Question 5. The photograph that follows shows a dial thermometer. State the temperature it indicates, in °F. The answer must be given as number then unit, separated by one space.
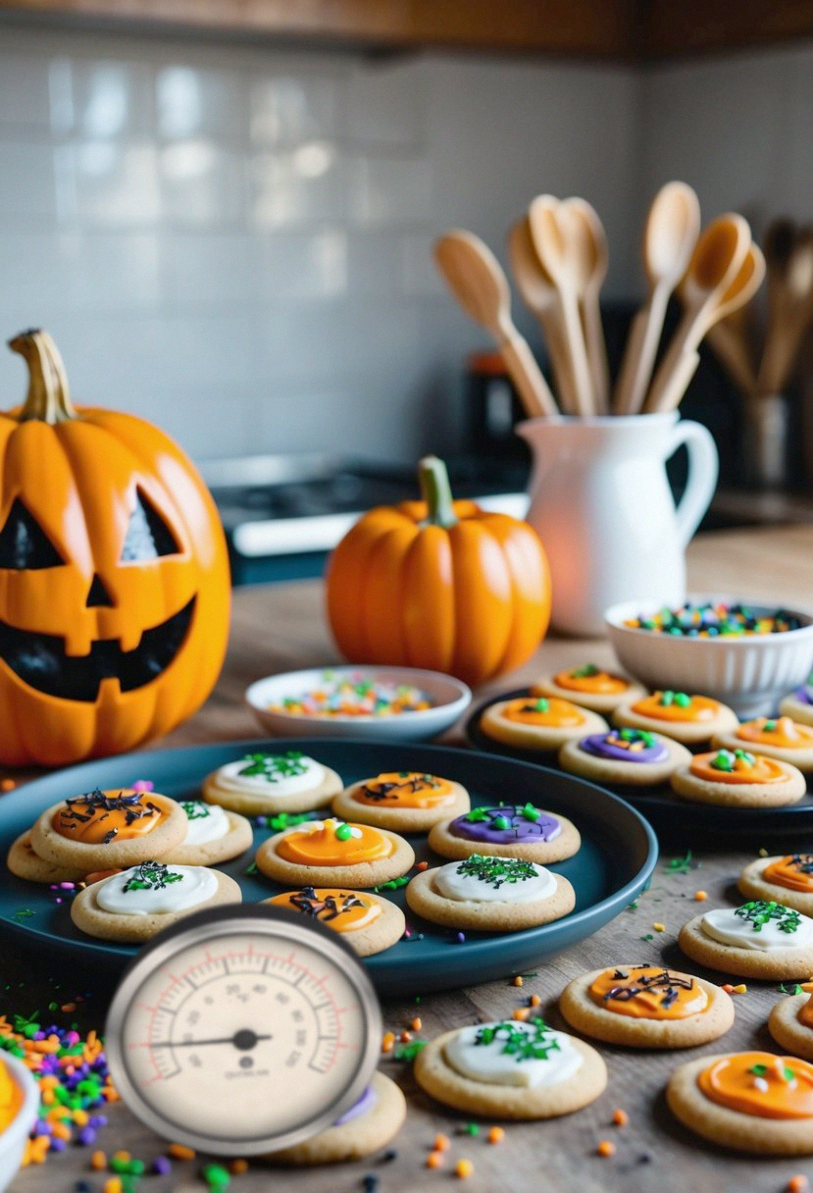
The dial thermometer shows -40 °F
